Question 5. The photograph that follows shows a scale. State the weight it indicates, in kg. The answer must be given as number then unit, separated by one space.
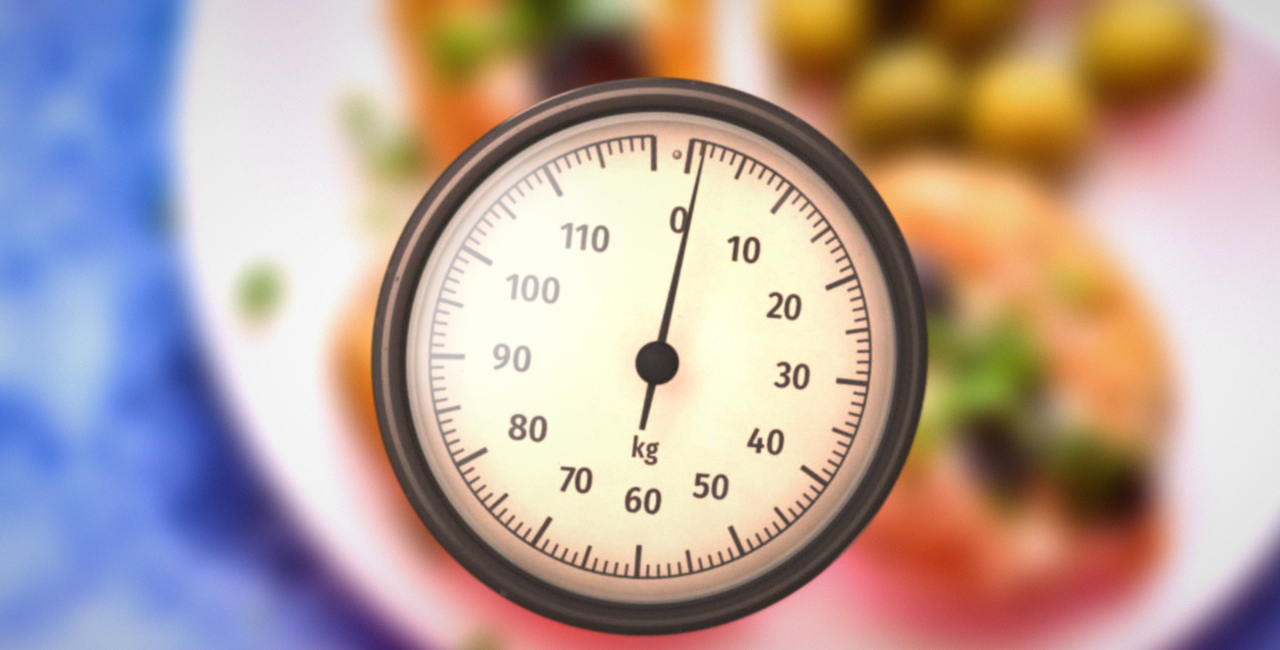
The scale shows 1 kg
